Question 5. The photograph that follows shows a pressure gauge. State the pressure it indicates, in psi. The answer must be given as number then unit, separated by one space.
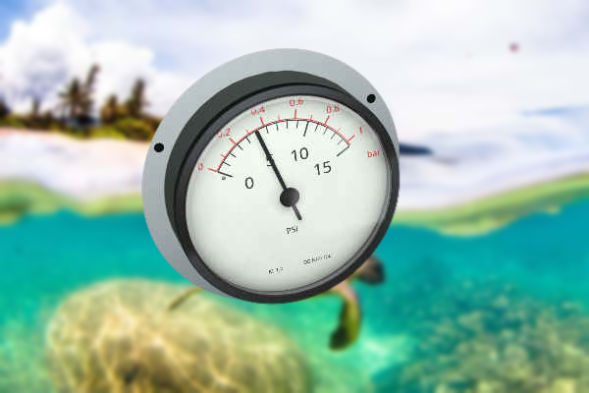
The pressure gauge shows 5 psi
